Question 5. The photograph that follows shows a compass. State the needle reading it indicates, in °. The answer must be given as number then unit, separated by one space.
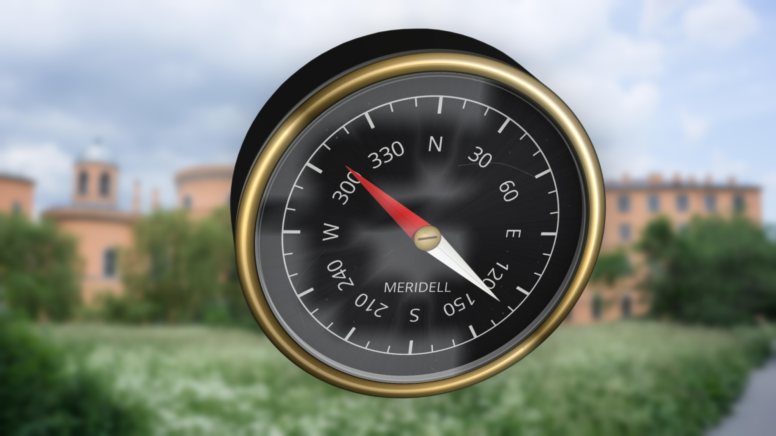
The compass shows 310 °
